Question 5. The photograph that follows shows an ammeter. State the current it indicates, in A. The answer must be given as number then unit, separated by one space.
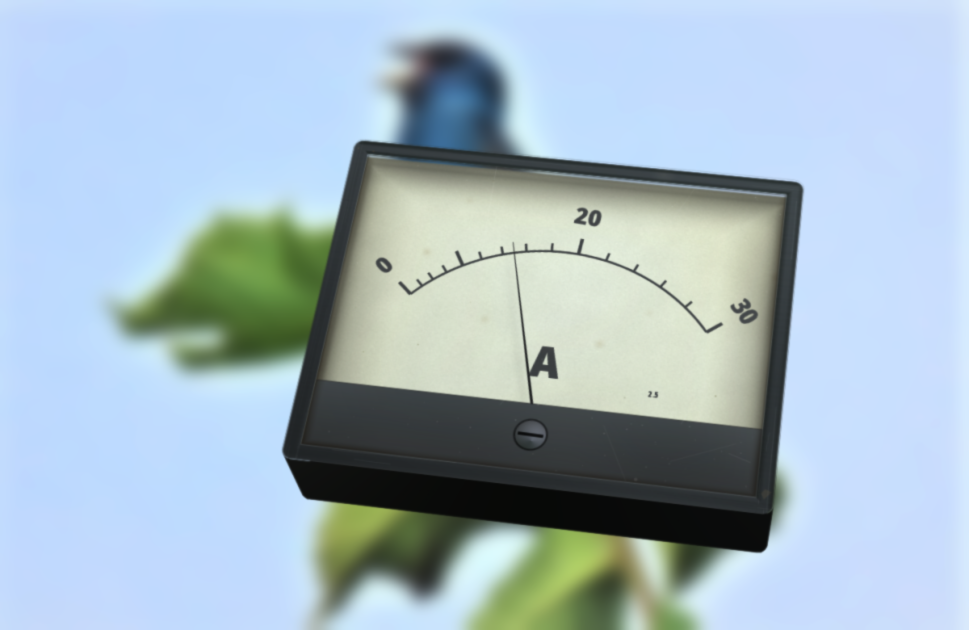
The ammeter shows 15 A
